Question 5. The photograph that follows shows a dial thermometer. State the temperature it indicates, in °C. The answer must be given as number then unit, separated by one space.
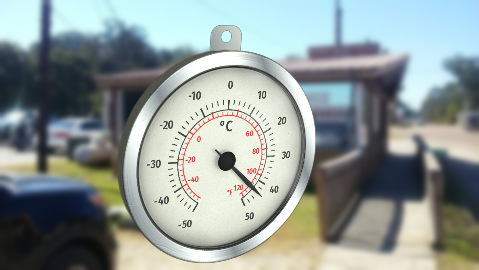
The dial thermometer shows 44 °C
